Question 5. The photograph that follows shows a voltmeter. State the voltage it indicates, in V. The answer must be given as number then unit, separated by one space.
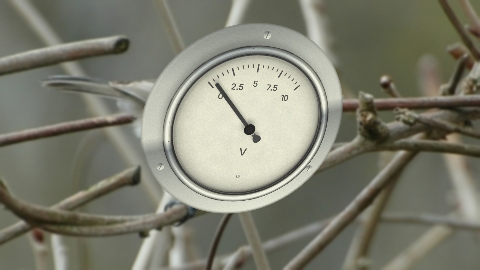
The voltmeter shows 0.5 V
